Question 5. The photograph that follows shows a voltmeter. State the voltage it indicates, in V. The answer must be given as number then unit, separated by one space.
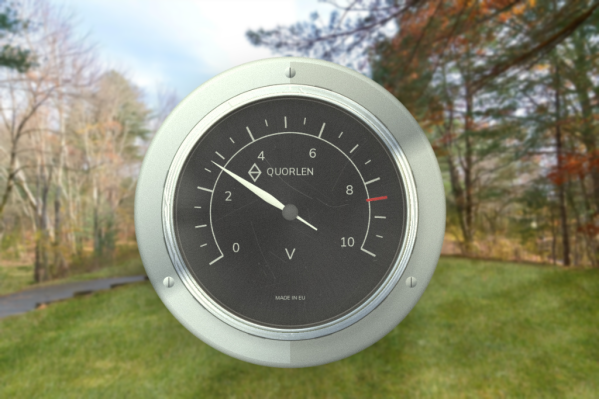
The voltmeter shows 2.75 V
